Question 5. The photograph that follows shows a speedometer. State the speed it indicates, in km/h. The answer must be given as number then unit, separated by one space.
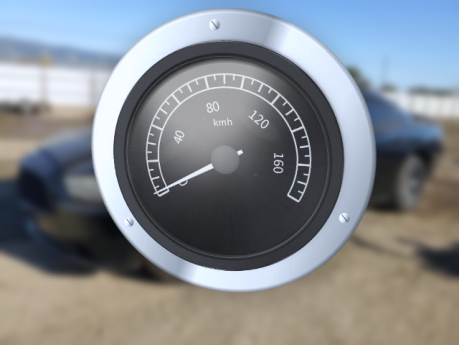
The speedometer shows 2.5 km/h
